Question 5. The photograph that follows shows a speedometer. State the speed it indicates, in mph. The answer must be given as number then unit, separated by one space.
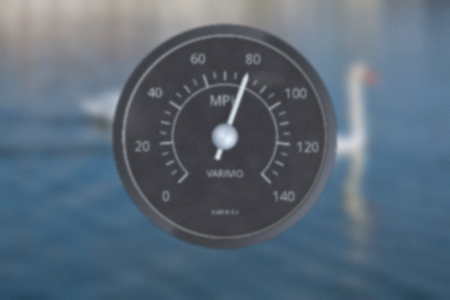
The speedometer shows 80 mph
